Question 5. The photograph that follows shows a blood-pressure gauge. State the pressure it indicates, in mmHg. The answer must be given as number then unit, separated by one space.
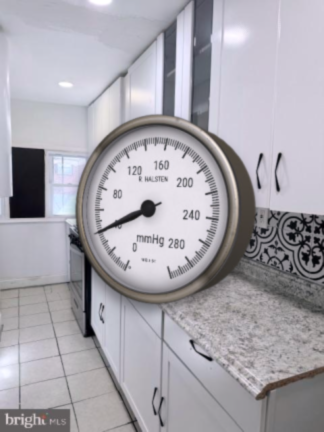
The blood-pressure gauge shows 40 mmHg
